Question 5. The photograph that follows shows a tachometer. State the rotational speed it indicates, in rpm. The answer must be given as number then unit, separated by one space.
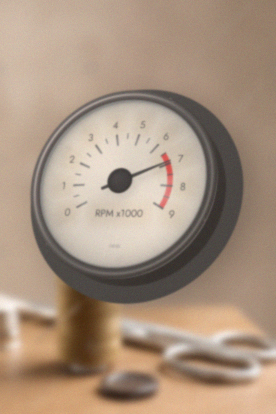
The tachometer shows 7000 rpm
